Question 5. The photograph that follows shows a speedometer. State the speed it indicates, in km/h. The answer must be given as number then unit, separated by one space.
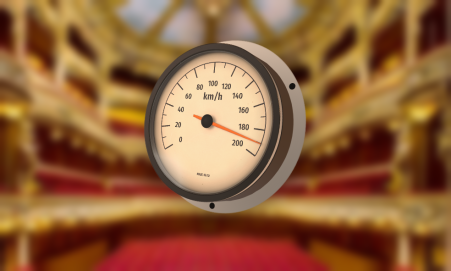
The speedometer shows 190 km/h
